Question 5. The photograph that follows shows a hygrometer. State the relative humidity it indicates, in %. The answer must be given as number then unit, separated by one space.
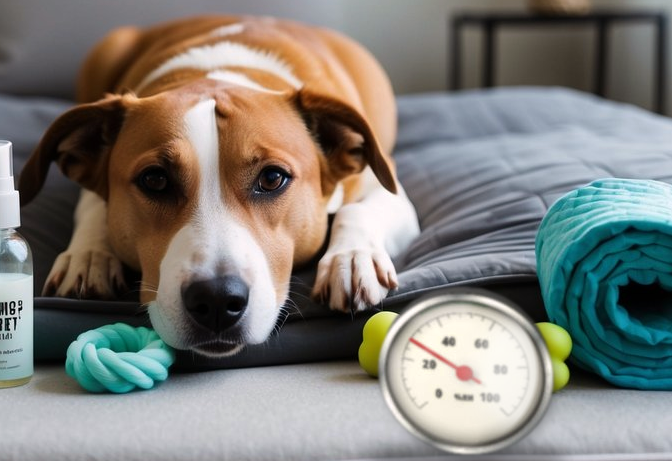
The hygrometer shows 28 %
